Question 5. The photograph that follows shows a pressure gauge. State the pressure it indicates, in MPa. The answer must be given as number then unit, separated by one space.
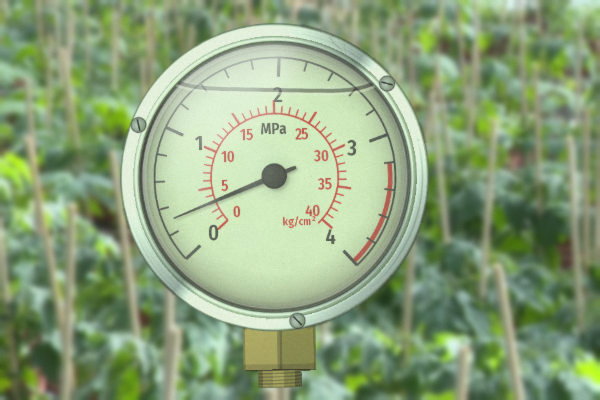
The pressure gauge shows 0.3 MPa
